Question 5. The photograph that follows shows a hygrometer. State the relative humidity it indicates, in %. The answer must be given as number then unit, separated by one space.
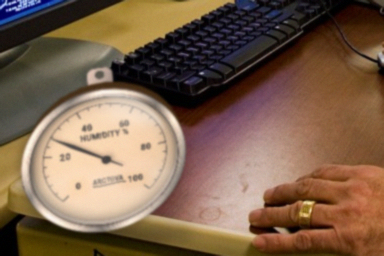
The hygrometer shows 28 %
